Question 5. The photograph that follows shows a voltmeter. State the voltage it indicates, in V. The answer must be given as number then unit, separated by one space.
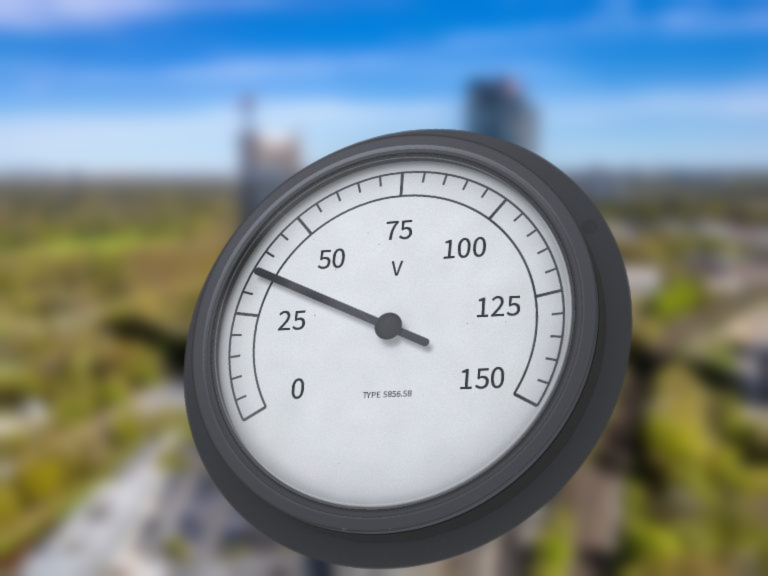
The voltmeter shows 35 V
